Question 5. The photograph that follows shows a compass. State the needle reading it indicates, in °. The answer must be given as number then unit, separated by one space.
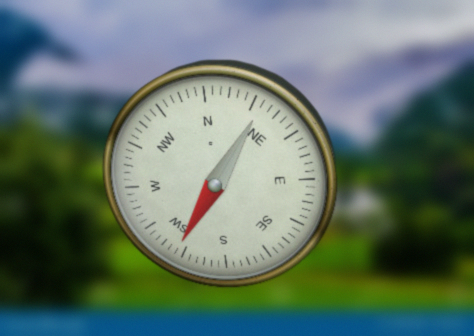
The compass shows 215 °
